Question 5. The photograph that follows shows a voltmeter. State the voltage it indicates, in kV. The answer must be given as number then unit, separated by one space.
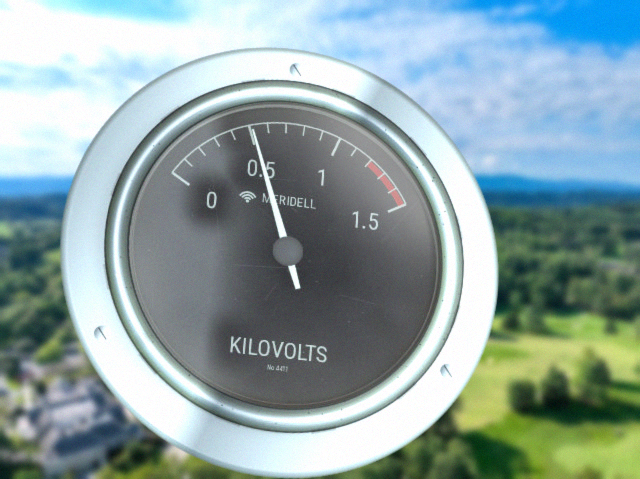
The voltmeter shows 0.5 kV
